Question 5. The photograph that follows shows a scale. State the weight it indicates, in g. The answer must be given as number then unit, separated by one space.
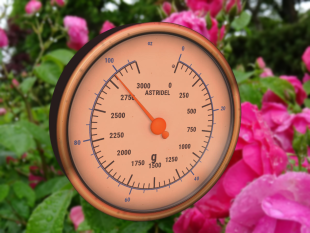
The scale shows 2800 g
